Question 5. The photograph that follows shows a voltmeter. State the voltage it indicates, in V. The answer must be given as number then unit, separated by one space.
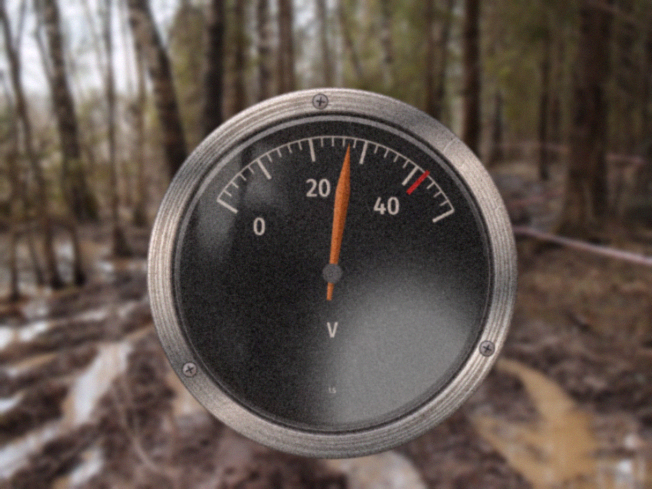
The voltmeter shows 27 V
